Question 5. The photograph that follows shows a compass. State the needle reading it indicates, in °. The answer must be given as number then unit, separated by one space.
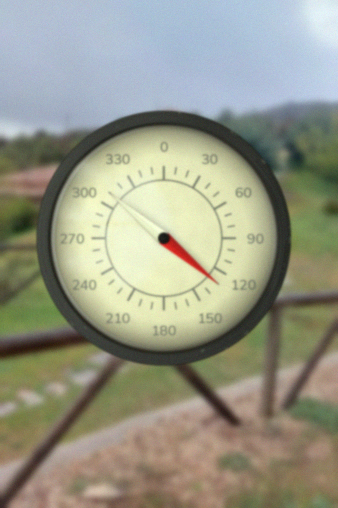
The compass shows 130 °
